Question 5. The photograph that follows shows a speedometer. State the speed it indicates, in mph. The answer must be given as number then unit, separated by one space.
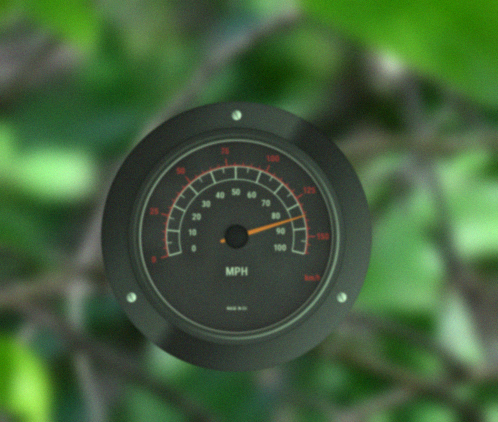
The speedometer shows 85 mph
